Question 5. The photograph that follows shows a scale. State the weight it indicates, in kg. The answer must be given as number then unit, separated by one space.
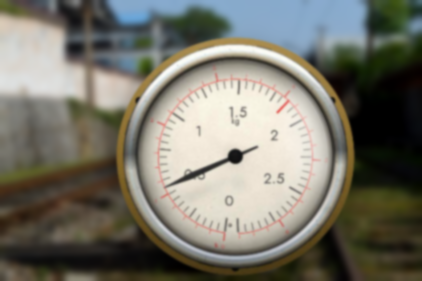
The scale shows 0.5 kg
